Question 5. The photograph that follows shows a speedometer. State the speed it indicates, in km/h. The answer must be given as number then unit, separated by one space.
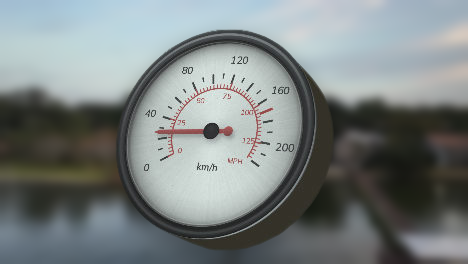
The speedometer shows 25 km/h
